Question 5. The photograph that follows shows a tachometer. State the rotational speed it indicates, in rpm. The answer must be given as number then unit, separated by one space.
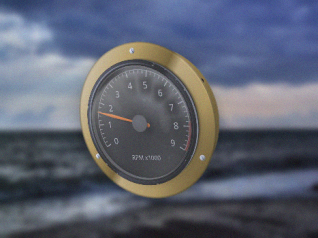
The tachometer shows 1600 rpm
